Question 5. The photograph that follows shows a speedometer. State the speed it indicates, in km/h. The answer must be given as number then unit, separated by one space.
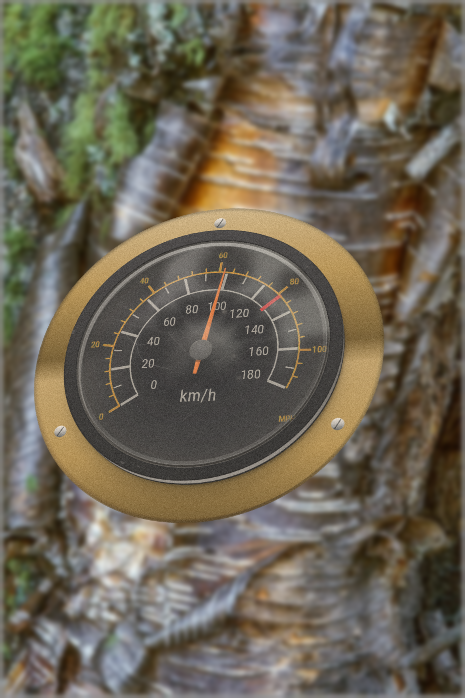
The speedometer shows 100 km/h
